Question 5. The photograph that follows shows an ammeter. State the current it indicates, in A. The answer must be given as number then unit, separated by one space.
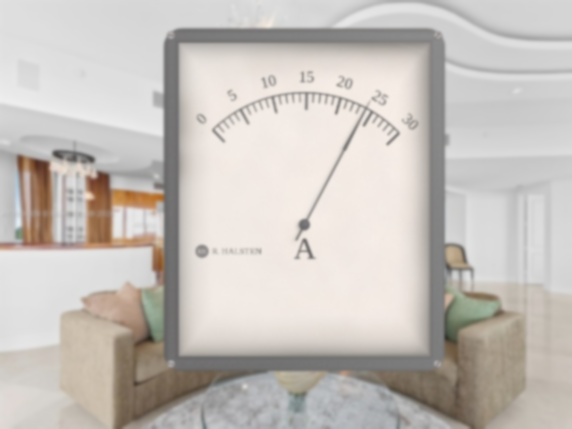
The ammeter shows 24 A
